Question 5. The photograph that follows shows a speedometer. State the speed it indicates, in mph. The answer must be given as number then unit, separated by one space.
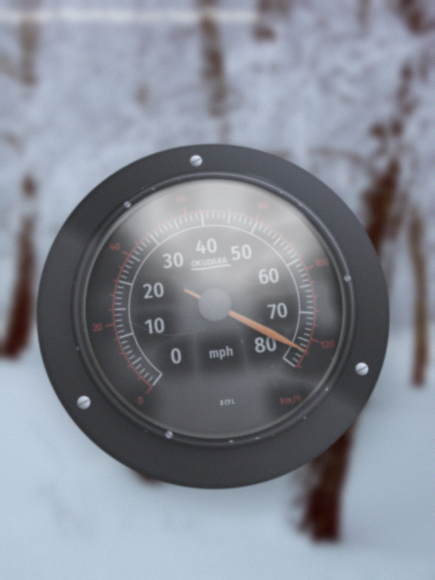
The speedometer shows 77 mph
